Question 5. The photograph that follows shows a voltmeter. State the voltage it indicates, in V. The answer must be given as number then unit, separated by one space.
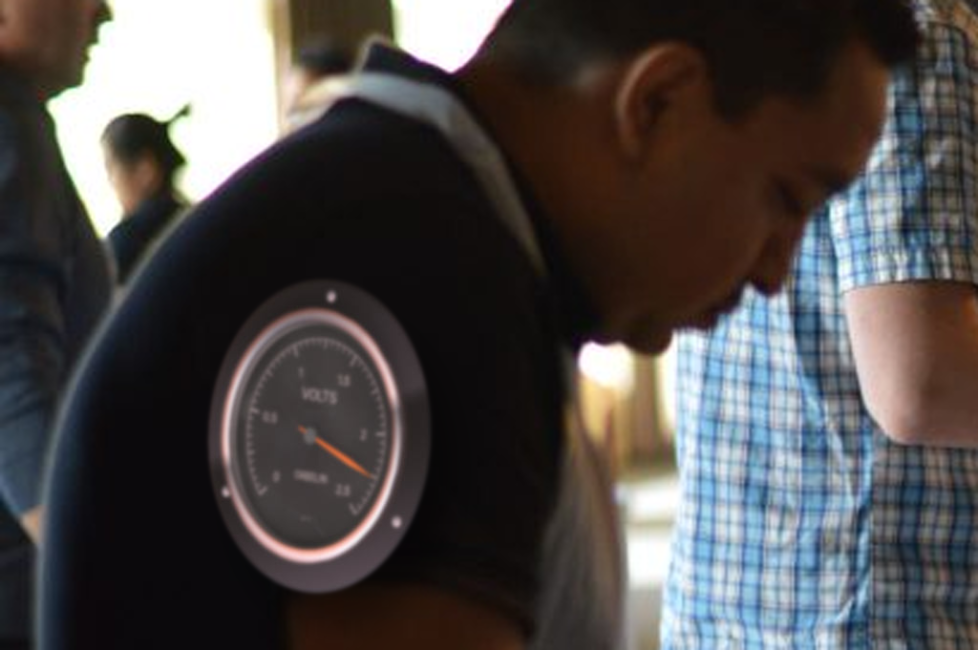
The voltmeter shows 2.25 V
